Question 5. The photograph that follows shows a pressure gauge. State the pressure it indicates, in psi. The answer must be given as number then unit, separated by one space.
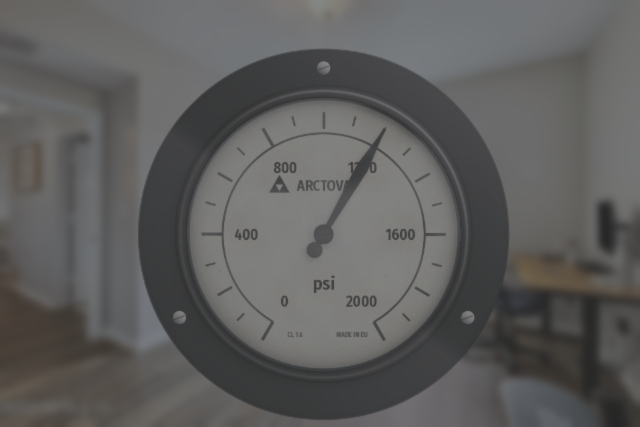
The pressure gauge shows 1200 psi
